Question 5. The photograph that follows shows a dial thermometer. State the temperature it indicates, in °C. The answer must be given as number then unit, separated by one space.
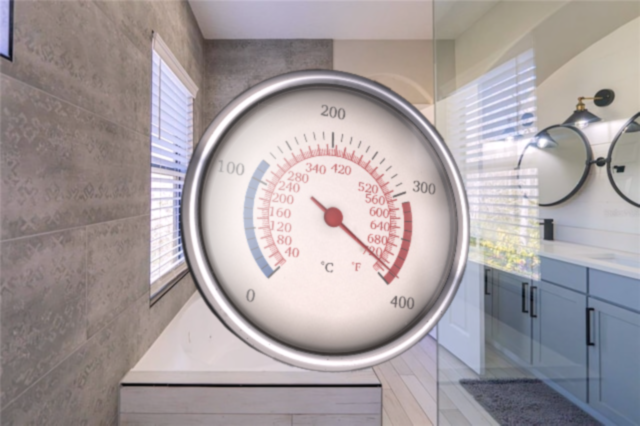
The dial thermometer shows 390 °C
